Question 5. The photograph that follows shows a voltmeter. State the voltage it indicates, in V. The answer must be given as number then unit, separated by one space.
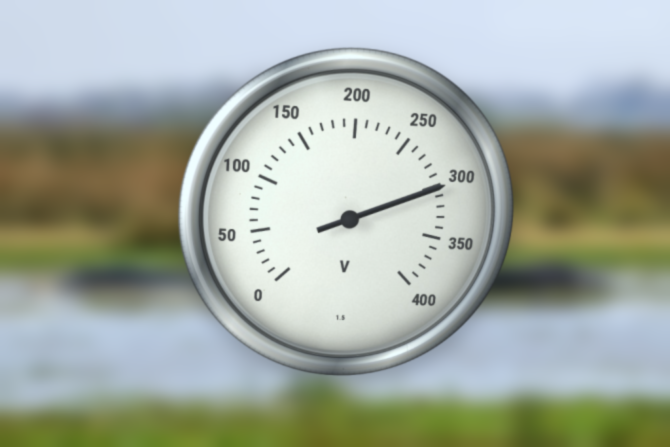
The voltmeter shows 300 V
